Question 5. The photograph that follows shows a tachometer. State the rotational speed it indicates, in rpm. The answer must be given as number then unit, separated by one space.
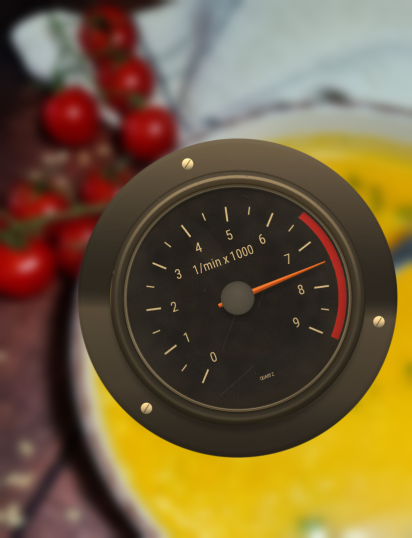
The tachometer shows 7500 rpm
